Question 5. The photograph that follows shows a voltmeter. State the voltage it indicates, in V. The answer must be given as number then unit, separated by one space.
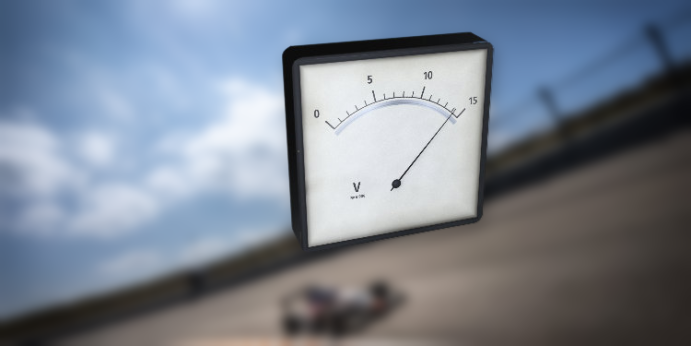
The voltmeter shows 14 V
